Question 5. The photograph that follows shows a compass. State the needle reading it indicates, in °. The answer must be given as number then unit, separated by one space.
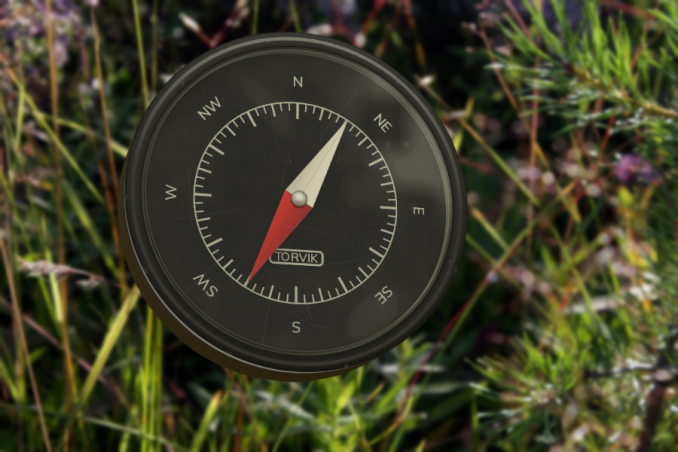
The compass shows 210 °
